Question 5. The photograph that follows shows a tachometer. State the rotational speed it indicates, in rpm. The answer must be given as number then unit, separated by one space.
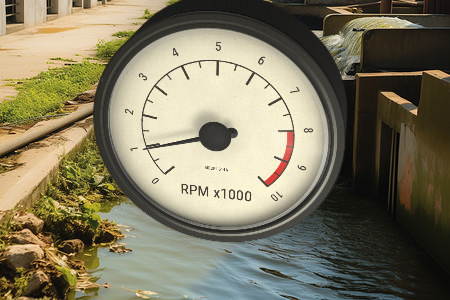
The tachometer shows 1000 rpm
